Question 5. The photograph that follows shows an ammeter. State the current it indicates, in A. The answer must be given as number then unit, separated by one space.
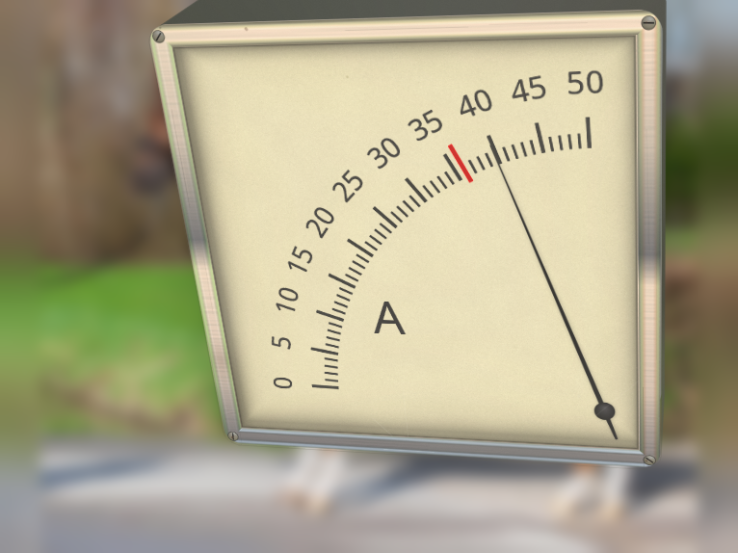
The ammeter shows 40 A
